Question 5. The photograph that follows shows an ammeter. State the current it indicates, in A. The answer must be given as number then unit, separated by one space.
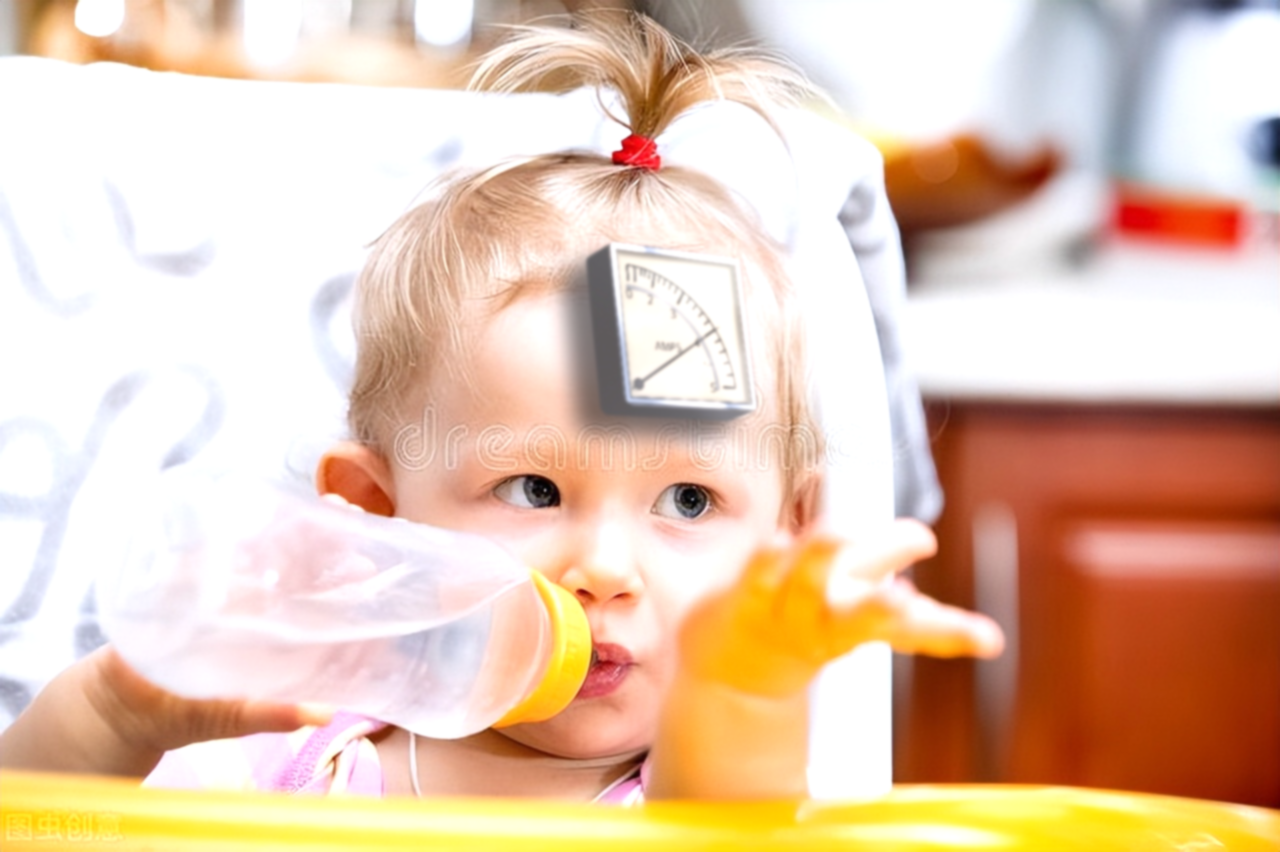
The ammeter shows 4 A
